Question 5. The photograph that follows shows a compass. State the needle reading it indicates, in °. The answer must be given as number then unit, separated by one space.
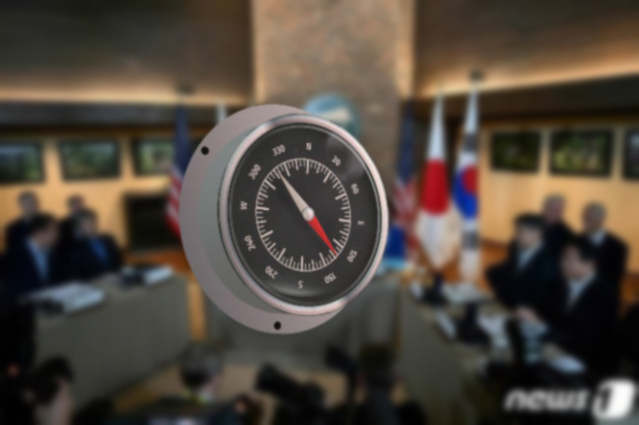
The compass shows 135 °
